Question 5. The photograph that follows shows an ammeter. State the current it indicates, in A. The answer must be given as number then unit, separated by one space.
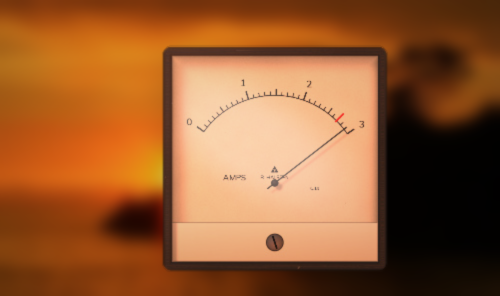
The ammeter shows 2.9 A
